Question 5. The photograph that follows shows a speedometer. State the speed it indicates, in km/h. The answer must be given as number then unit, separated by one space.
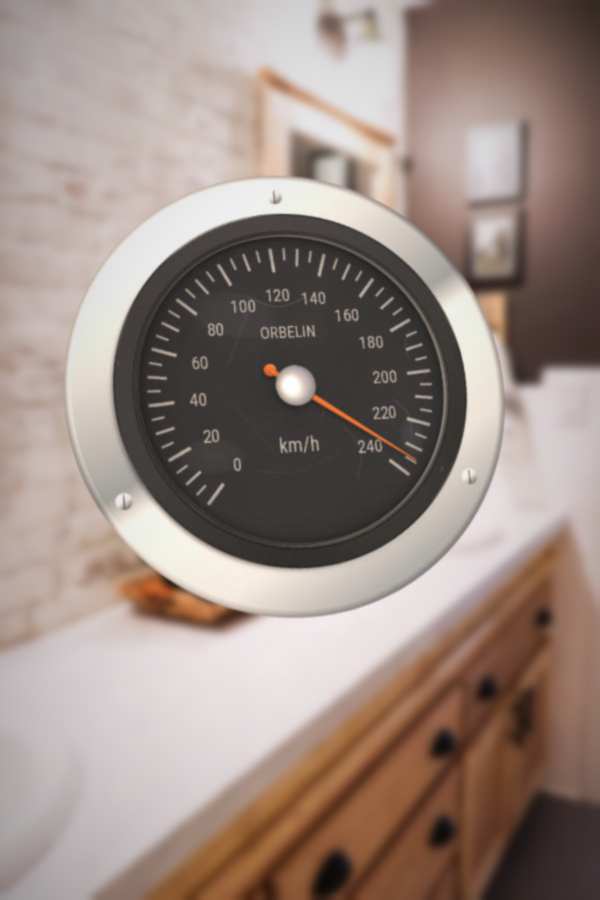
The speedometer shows 235 km/h
